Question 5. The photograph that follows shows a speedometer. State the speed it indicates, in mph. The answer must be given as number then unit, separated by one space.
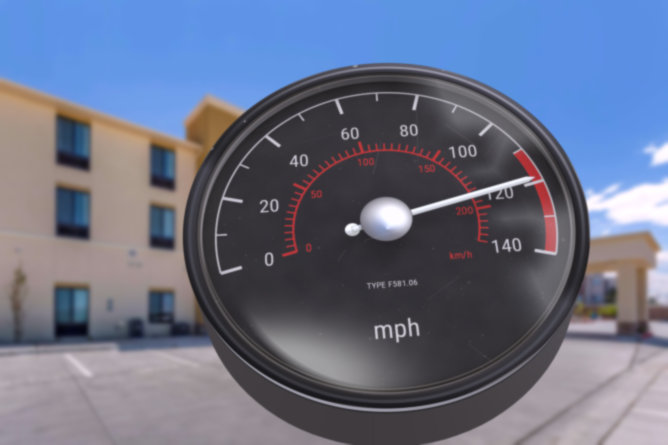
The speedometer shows 120 mph
